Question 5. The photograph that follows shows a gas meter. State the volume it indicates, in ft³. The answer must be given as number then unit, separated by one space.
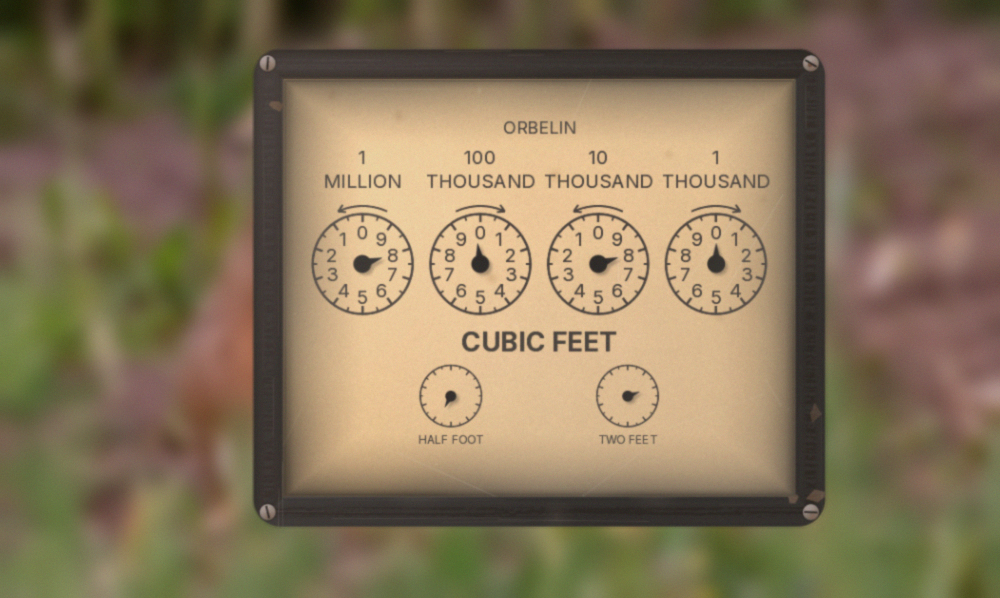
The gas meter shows 798000 ft³
